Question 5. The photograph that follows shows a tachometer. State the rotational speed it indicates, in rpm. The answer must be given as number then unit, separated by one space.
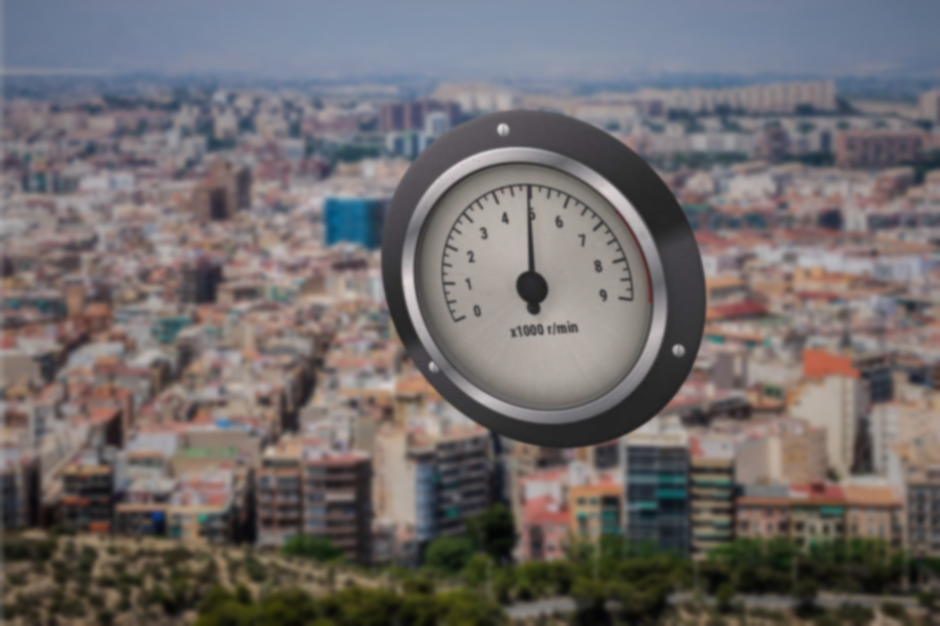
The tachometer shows 5000 rpm
